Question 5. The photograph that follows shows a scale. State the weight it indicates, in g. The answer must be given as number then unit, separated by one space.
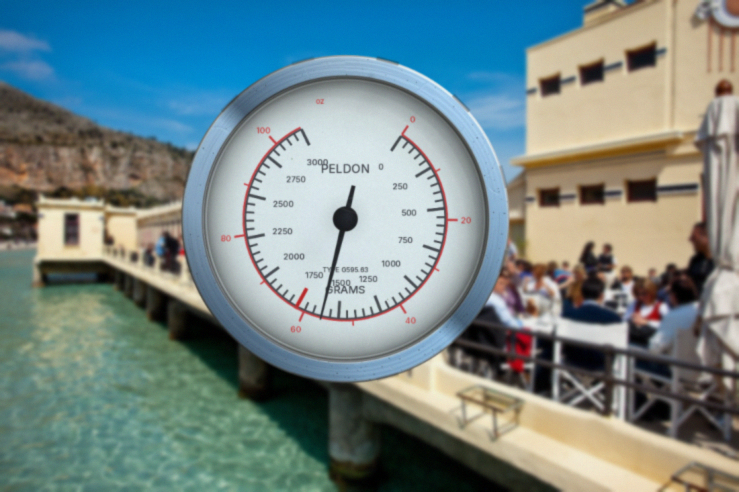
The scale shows 1600 g
